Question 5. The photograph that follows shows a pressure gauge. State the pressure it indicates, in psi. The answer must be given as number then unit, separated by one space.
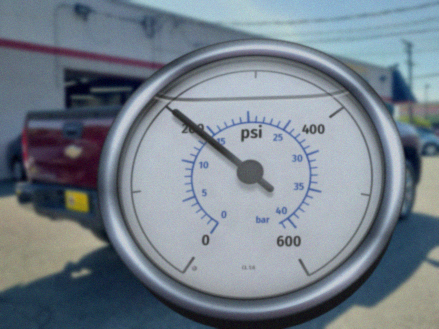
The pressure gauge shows 200 psi
